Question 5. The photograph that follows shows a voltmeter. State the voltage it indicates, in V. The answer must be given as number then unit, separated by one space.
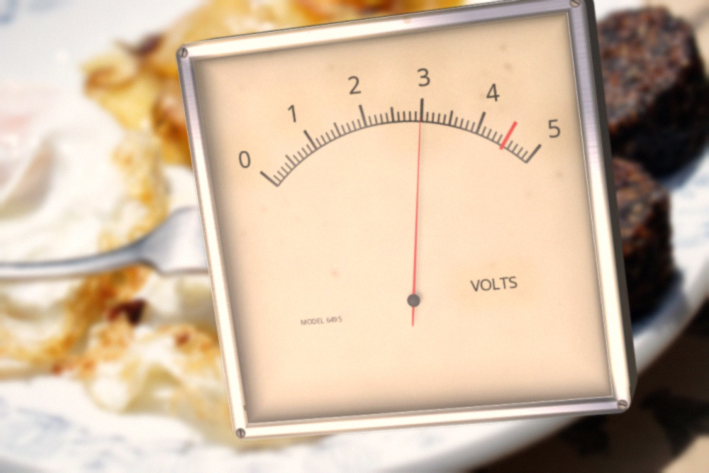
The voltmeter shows 3 V
